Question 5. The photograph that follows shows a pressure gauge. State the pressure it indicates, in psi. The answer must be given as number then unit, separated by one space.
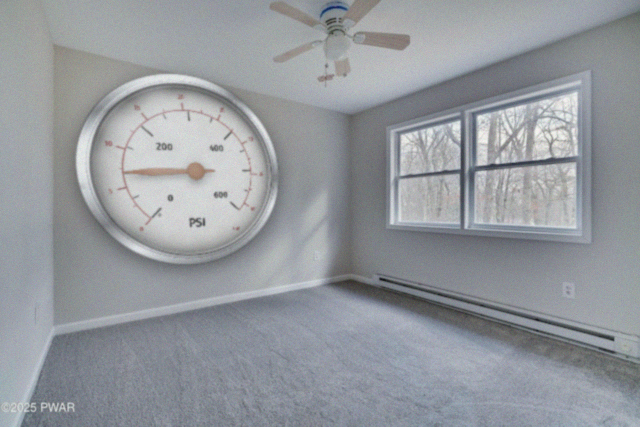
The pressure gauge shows 100 psi
